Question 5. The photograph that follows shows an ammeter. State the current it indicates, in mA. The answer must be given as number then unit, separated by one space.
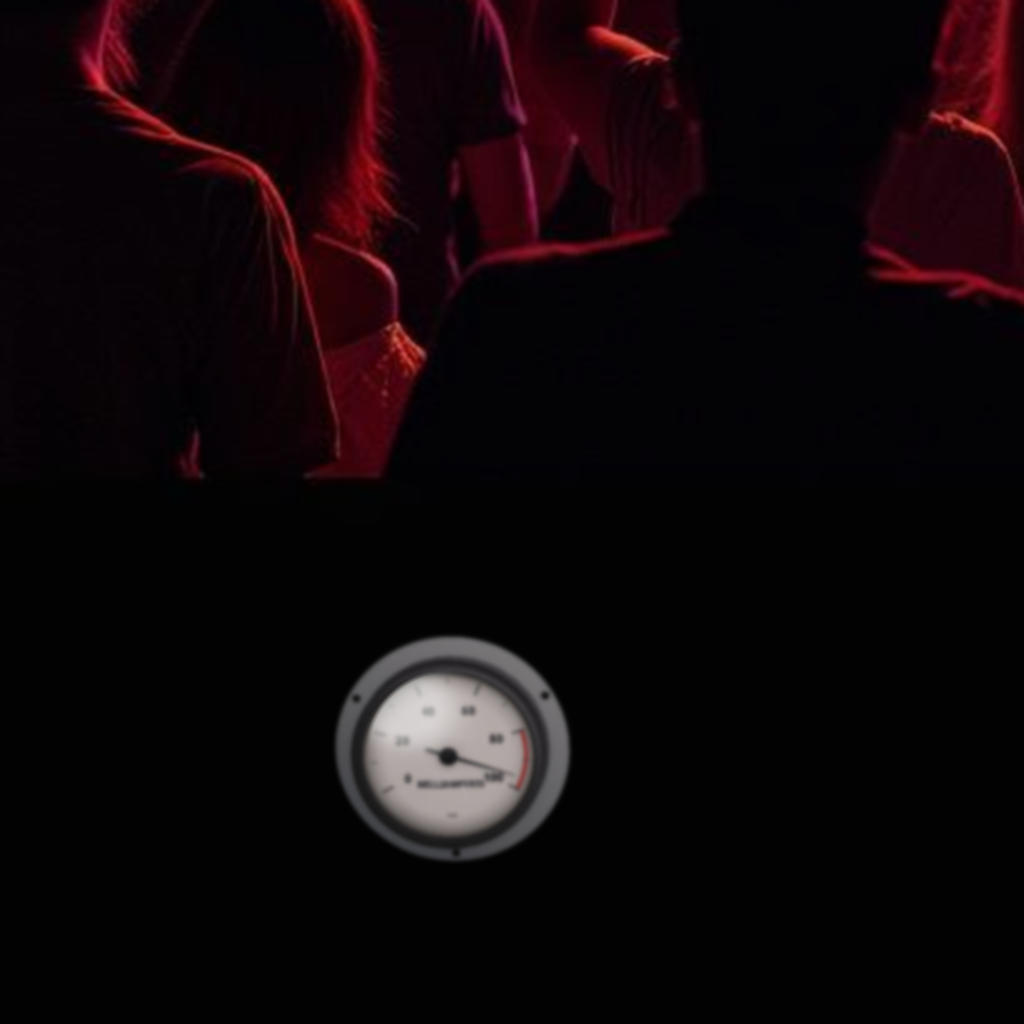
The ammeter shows 95 mA
